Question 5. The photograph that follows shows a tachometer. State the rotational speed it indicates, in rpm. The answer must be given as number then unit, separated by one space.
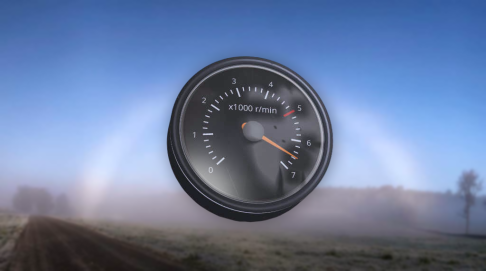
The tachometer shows 6600 rpm
